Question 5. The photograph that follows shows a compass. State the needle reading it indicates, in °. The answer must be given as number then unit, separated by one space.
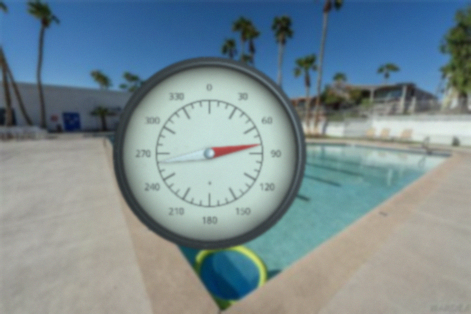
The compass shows 80 °
